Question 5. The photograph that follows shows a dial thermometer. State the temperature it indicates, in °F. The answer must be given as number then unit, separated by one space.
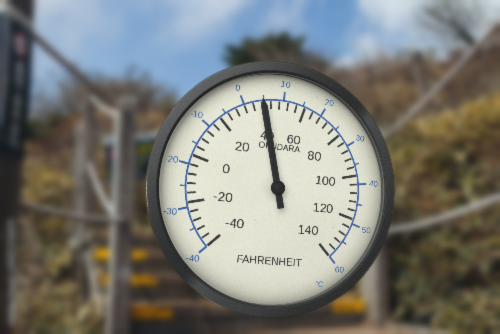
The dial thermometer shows 40 °F
